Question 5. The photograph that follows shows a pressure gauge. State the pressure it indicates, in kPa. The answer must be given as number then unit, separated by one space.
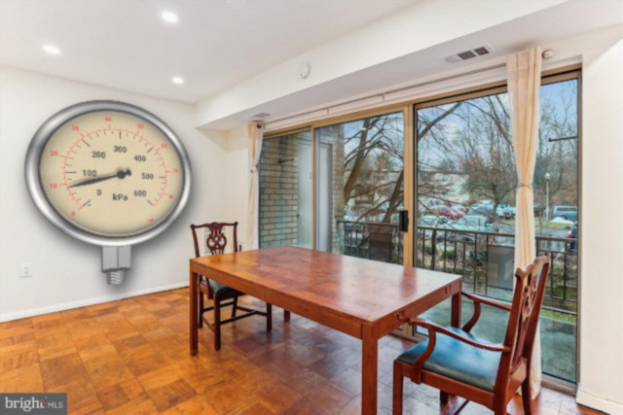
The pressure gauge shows 60 kPa
